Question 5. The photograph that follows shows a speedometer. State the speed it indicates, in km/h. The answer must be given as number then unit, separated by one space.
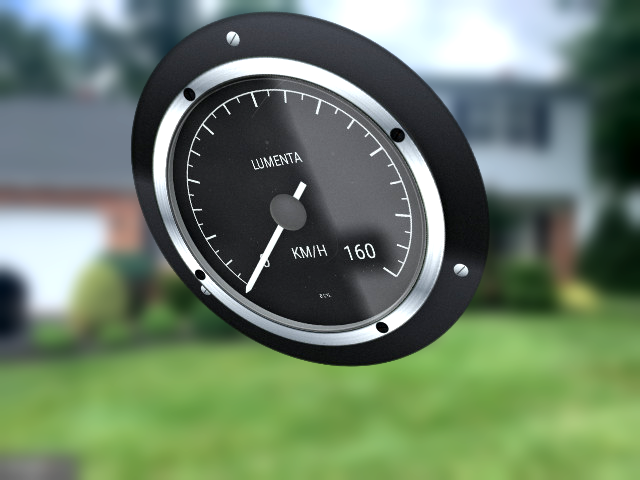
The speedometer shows 0 km/h
